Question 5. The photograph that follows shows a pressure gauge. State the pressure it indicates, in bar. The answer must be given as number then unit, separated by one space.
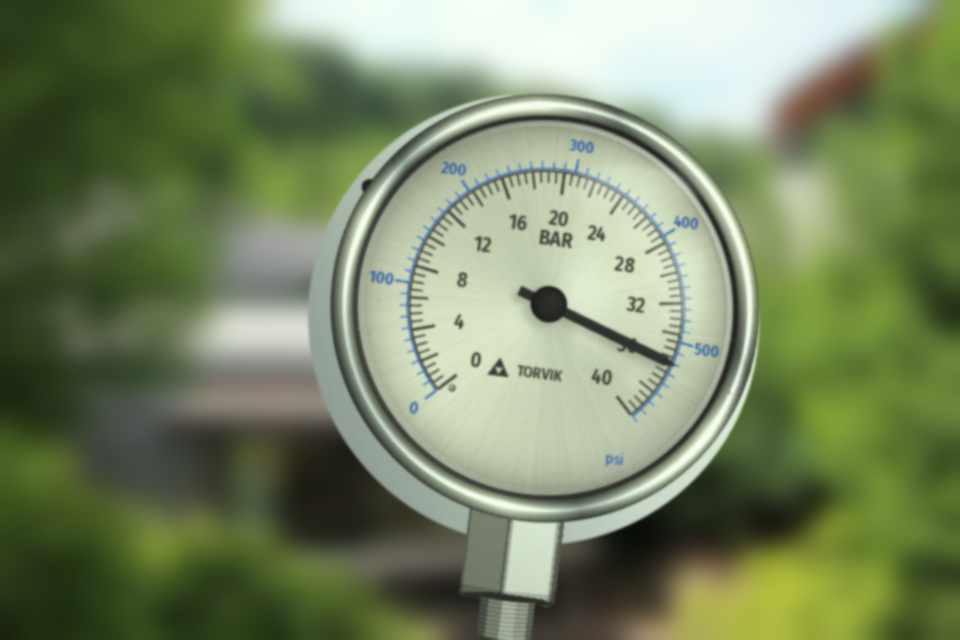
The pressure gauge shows 36 bar
